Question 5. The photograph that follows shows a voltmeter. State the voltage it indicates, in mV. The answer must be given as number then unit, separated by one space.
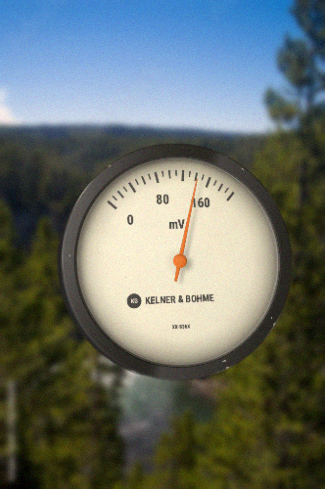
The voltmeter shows 140 mV
